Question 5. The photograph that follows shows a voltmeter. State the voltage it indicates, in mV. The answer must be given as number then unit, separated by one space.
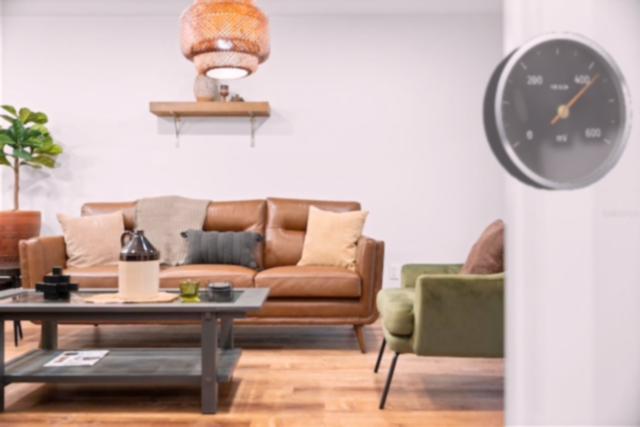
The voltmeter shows 425 mV
